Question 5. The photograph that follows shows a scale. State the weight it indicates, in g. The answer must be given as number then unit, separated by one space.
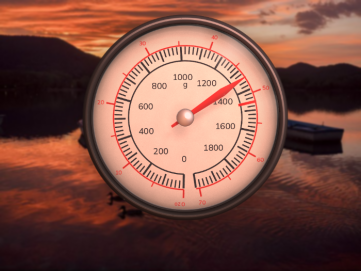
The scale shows 1340 g
